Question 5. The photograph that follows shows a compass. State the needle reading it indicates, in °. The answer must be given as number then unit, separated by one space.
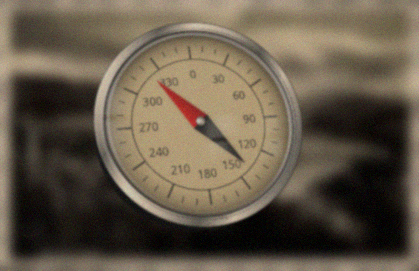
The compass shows 320 °
